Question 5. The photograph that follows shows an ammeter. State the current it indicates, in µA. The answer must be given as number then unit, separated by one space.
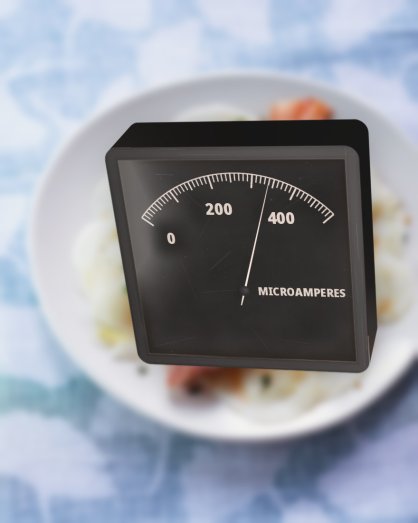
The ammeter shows 340 µA
